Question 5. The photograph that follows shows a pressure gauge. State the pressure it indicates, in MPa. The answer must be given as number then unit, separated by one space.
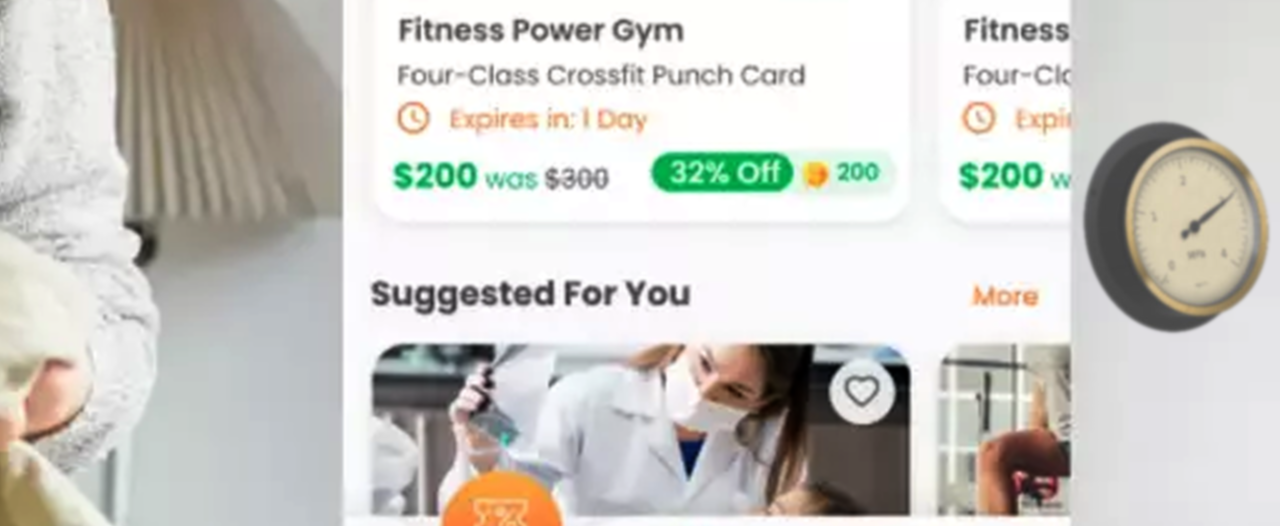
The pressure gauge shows 3 MPa
